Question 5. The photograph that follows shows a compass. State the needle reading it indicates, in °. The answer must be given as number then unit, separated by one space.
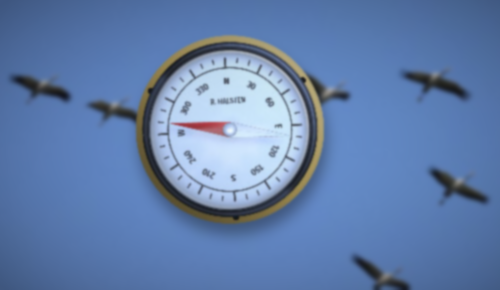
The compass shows 280 °
